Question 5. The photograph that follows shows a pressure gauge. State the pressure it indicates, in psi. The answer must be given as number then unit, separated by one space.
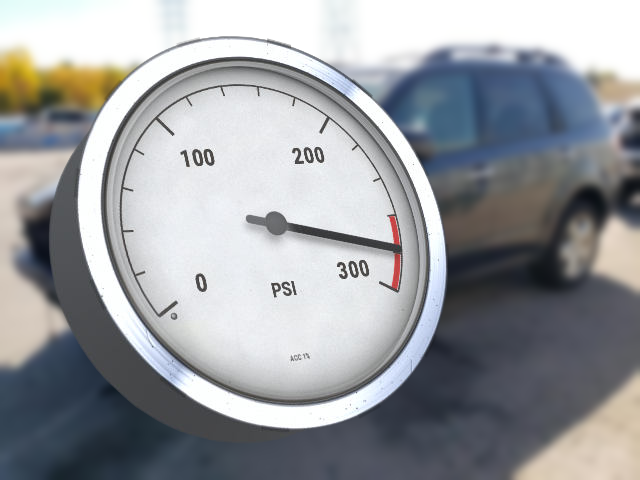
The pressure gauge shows 280 psi
